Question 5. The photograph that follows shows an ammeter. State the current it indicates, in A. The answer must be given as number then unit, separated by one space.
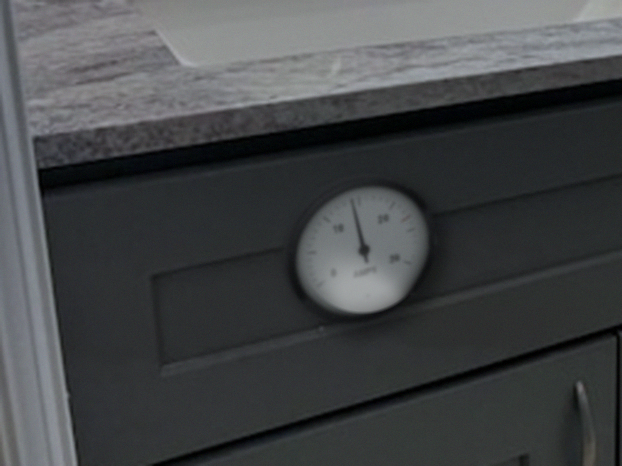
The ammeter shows 14 A
